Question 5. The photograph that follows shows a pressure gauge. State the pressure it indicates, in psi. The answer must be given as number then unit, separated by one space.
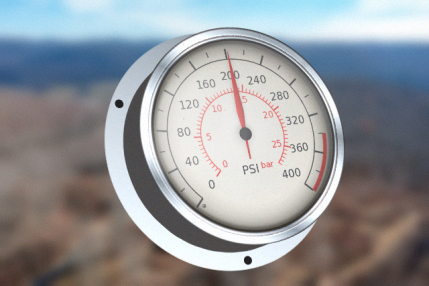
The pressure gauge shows 200 psi
